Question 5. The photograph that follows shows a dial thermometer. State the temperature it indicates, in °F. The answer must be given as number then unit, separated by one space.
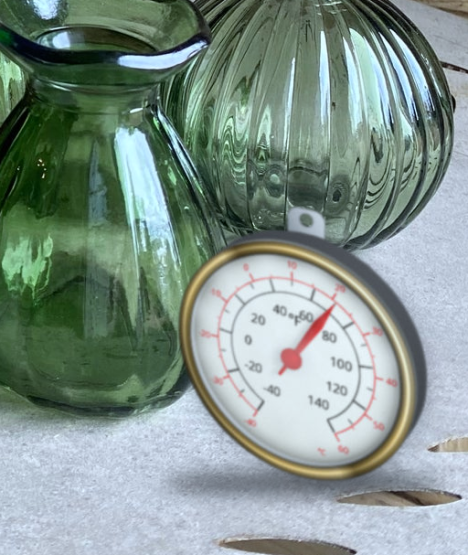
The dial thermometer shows 70 °F
